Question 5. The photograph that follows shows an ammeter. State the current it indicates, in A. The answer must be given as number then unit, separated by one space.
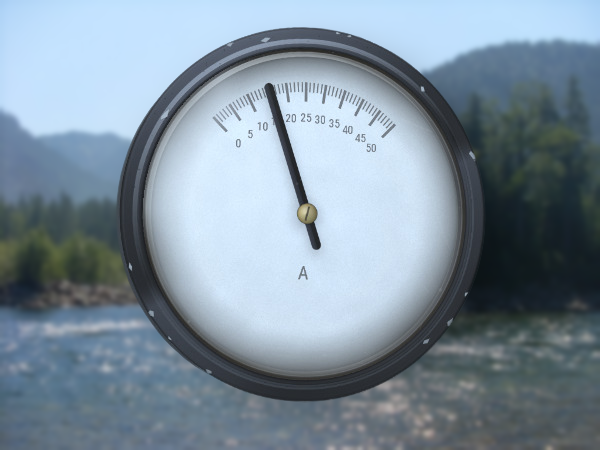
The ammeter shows 15 A
